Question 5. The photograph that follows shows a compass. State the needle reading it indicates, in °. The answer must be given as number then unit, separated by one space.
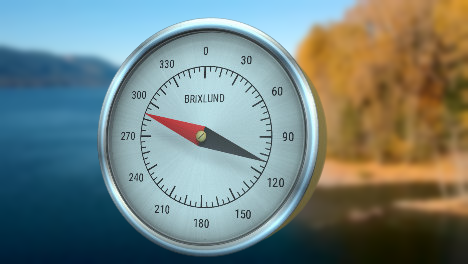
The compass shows 290 °
